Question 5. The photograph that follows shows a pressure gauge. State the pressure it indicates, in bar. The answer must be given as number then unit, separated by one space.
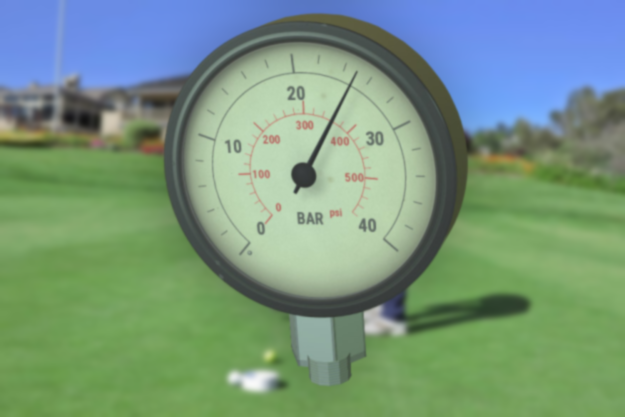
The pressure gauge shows 25 bar
